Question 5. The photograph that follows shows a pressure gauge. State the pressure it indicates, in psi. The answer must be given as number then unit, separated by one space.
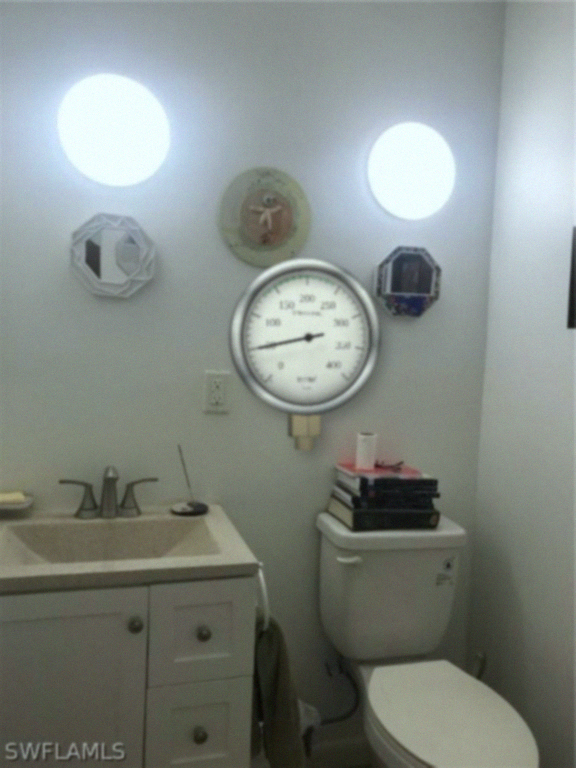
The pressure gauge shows 50 psi
